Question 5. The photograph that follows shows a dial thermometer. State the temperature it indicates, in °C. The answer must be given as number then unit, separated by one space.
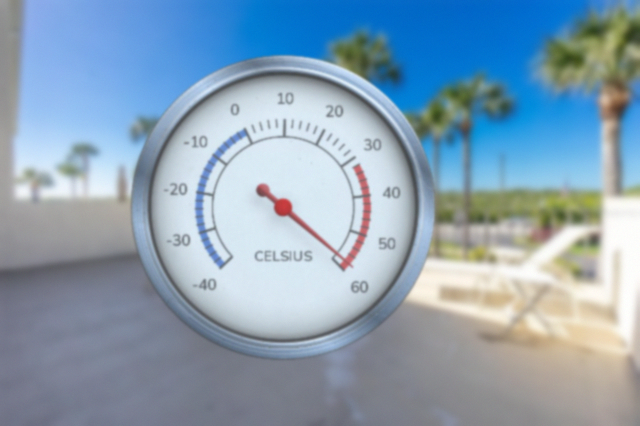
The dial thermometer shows 58 °C
